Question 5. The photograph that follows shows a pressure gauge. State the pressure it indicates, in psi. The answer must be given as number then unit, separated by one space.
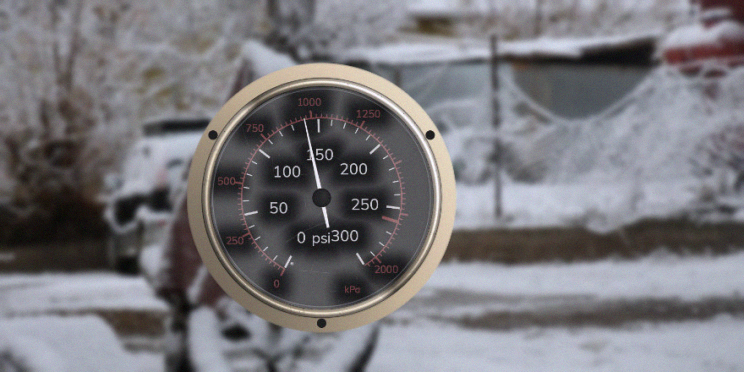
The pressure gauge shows 140 psi
